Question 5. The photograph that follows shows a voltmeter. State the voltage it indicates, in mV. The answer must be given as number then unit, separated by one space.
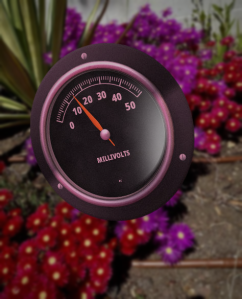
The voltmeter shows 15 mV
